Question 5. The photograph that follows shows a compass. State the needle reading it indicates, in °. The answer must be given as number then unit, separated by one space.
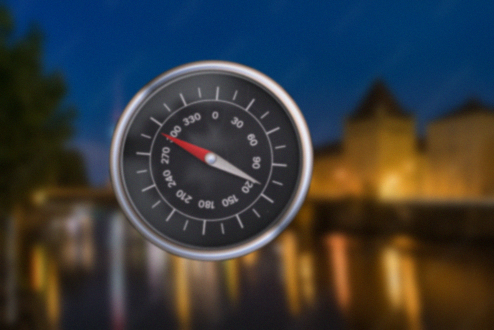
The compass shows 292.5 °
